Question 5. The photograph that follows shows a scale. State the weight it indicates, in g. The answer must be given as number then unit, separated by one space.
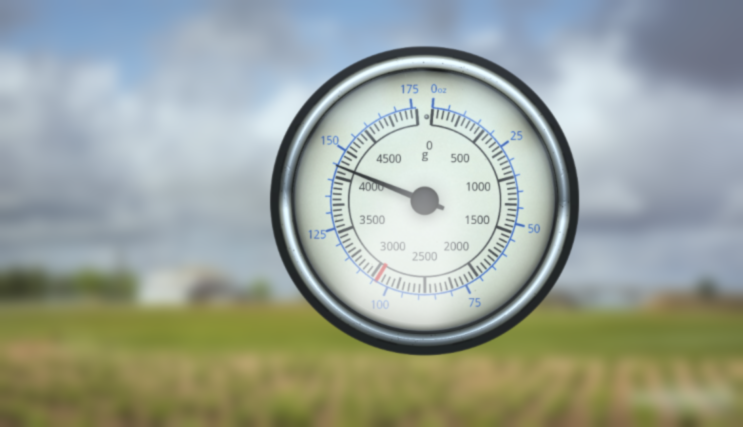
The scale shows 4100 g
